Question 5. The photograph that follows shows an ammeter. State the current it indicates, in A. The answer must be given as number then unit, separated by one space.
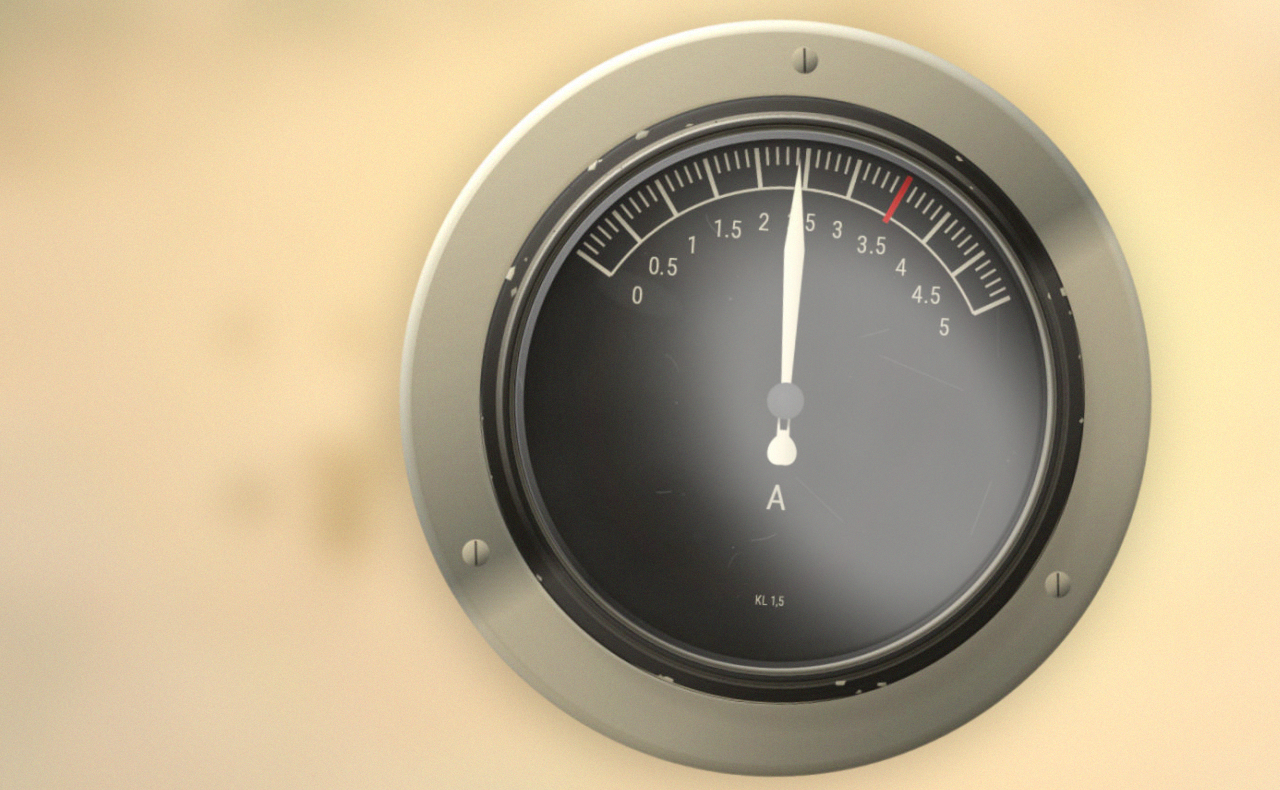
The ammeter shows 2.4 A
